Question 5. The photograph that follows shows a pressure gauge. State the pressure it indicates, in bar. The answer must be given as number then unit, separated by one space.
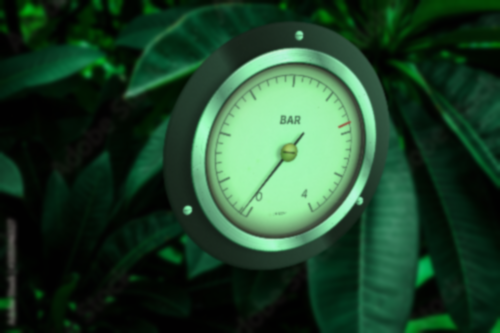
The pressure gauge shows 0.1 bar
